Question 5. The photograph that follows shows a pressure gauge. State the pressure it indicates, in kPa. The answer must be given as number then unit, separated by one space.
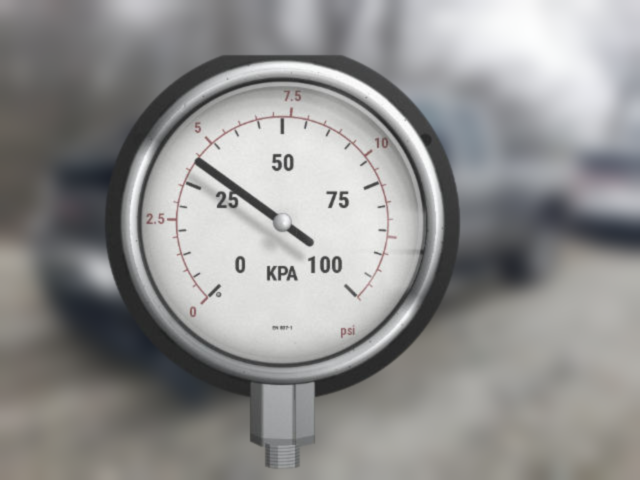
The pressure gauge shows 30 kPa
